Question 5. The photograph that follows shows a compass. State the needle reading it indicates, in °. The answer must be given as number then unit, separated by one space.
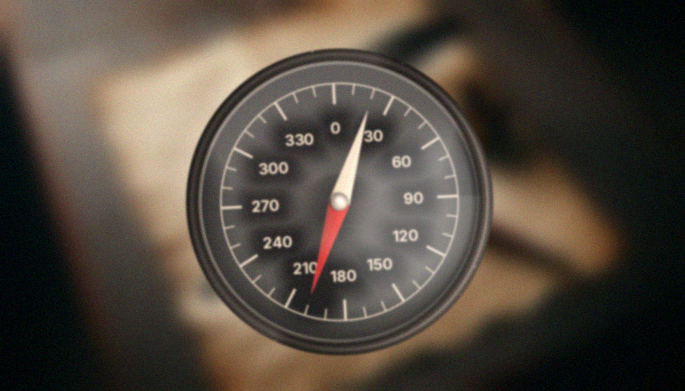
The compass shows 200 °
